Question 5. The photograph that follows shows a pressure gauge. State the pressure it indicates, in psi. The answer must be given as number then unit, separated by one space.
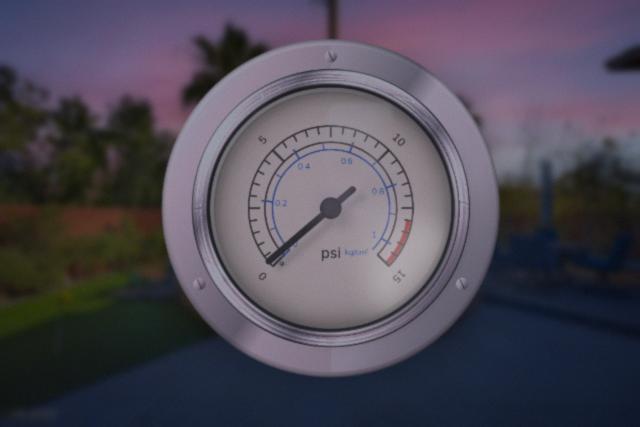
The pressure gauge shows 0.25 psi
